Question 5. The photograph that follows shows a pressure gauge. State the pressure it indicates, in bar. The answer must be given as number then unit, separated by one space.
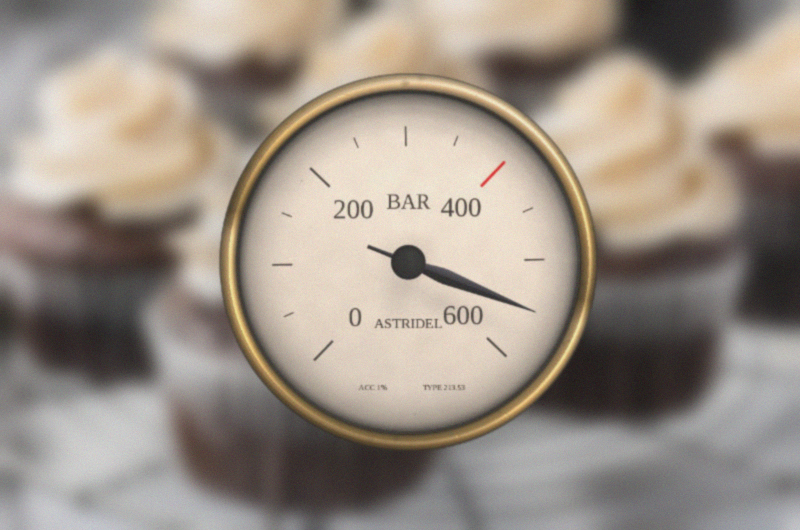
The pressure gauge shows 550 bar
